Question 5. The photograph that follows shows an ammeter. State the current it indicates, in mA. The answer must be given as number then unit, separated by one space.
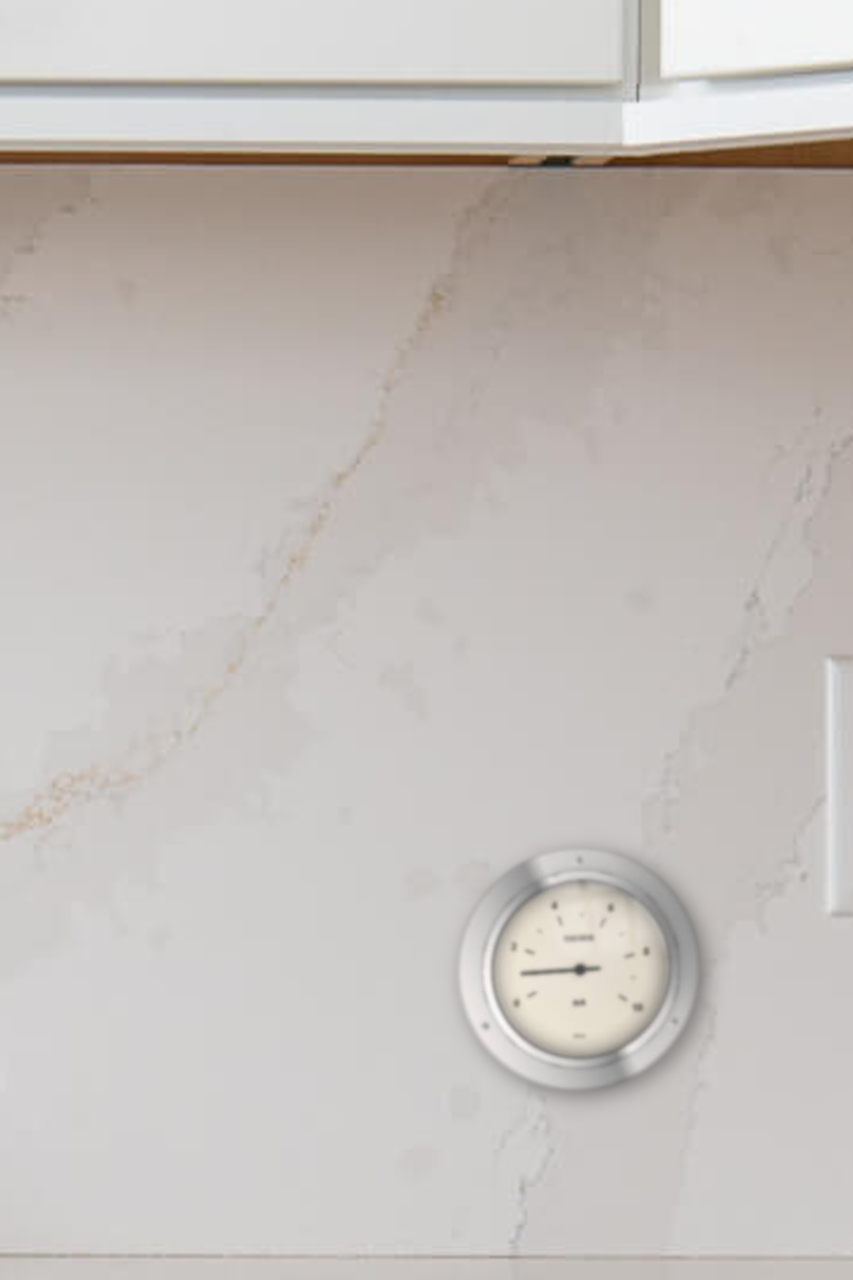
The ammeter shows 1 mA
